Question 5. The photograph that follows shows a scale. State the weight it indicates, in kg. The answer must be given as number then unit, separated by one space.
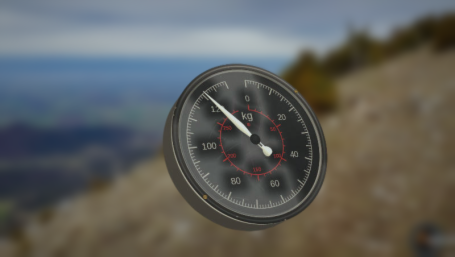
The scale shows 120 kg
